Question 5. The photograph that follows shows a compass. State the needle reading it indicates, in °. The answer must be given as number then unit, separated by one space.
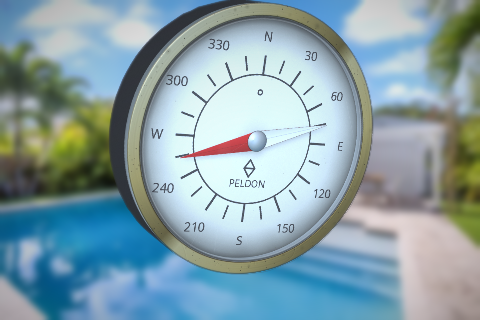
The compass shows 255 °
